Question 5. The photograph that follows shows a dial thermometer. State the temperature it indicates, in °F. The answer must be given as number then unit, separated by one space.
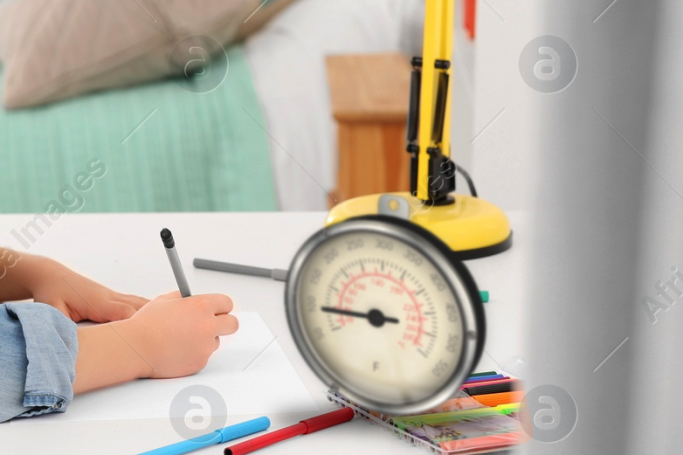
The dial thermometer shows 100 °F
